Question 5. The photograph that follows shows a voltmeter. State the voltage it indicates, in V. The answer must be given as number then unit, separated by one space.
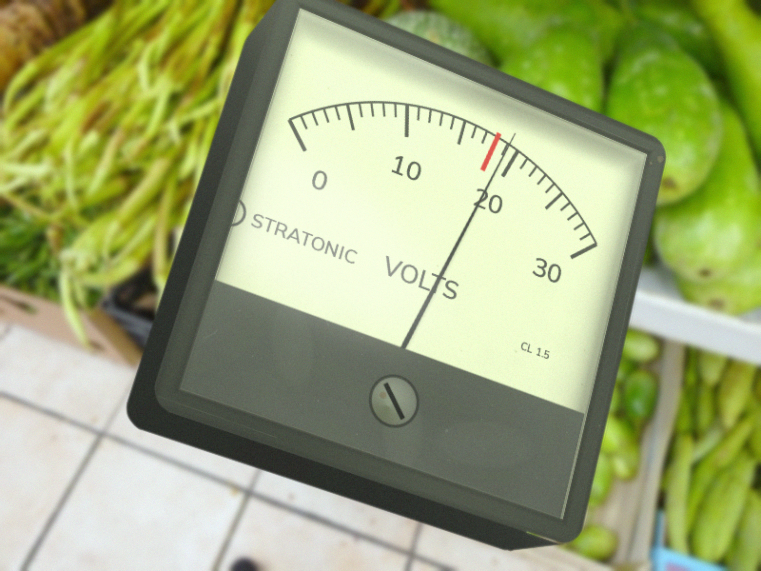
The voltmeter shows 19 V
